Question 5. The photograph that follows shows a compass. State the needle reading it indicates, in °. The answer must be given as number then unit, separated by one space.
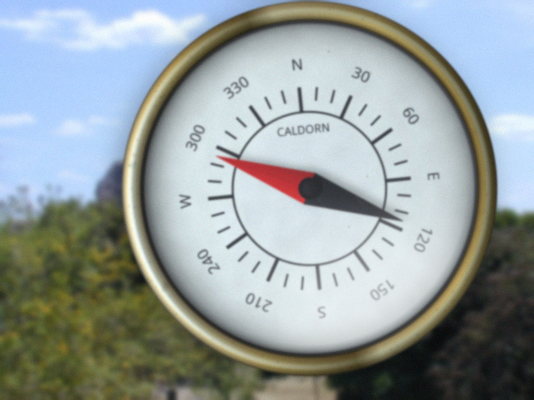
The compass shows 295 °
